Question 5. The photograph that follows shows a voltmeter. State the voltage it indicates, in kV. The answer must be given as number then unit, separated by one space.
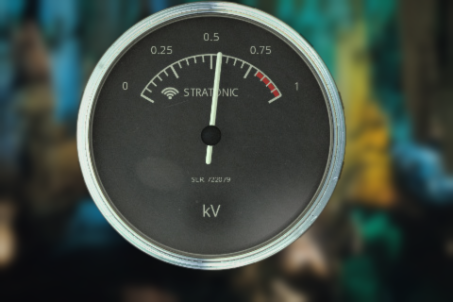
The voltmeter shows 0.55 kV
